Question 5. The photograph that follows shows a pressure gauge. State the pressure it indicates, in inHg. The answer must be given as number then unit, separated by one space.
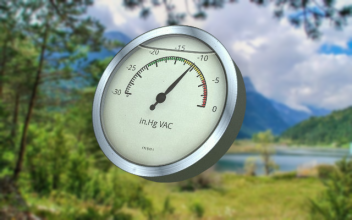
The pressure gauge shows -10 inHg
